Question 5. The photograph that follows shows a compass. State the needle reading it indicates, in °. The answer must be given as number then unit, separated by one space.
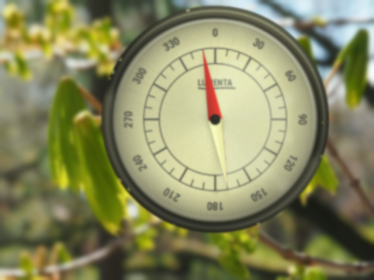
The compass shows 350 °
